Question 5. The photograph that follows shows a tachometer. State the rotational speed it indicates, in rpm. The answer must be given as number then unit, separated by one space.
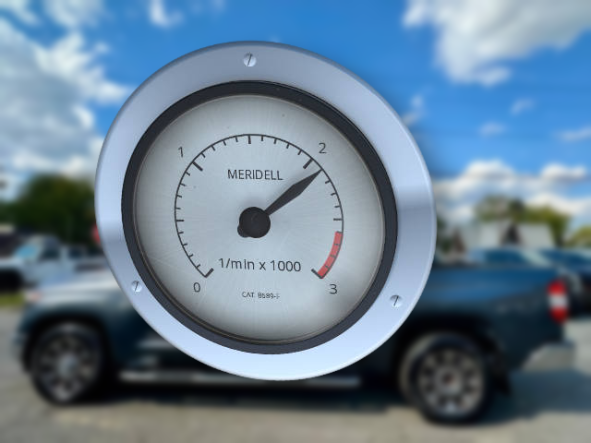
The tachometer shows 2100 rpm
